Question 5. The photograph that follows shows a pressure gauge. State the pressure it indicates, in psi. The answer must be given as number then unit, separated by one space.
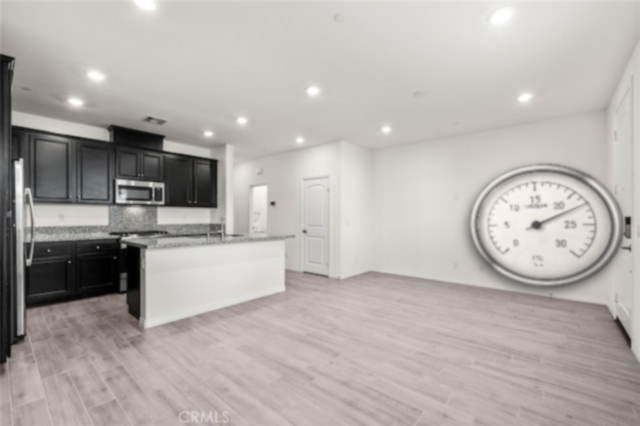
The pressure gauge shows 22 psi
